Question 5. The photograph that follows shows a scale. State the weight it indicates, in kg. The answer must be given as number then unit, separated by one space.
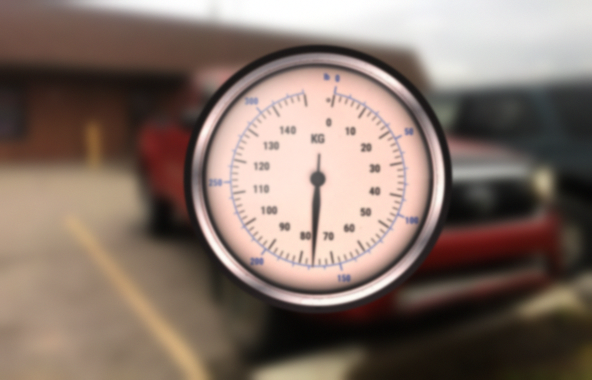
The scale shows 76 kg
